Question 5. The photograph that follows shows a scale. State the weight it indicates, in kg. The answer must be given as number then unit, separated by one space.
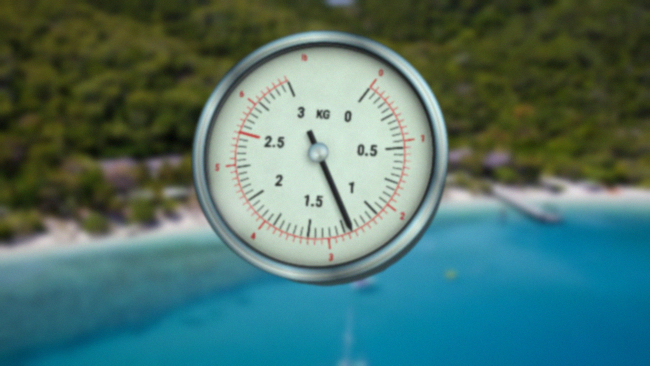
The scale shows 1.2 kg
